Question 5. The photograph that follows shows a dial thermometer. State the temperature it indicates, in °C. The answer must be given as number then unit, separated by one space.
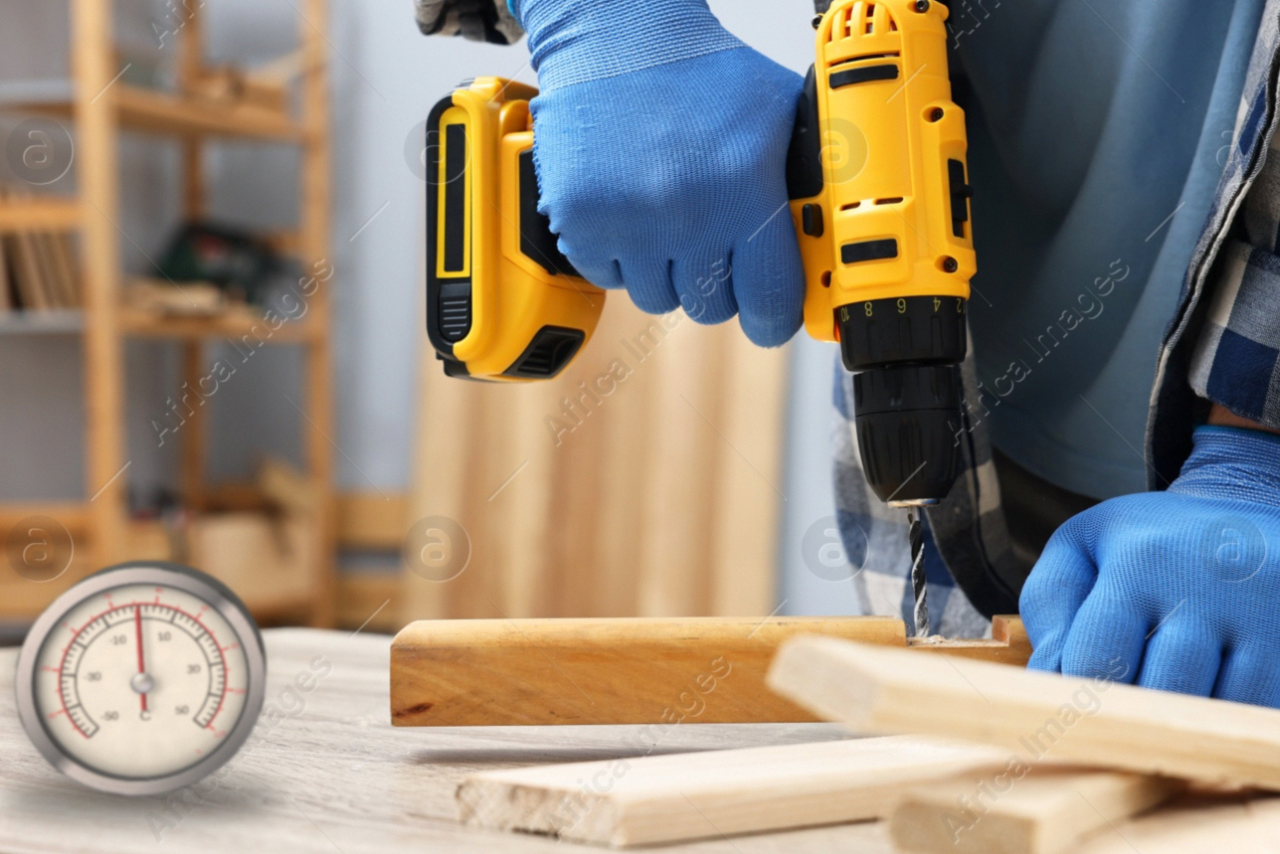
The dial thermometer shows 0 °C
